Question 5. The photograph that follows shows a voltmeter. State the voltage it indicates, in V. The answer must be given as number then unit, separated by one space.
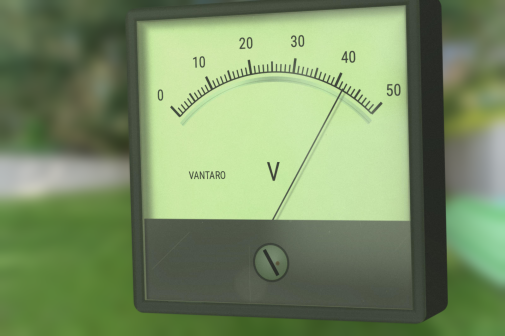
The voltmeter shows 42 V
